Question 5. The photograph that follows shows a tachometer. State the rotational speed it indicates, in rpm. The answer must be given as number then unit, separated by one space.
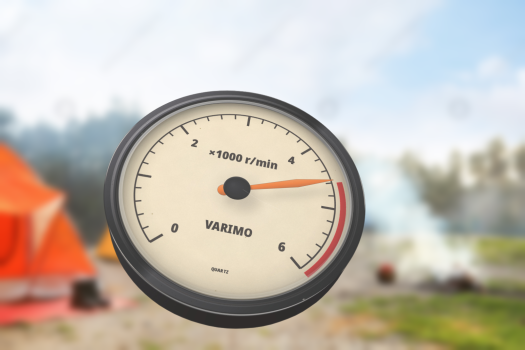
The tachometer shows 4600 rpm
